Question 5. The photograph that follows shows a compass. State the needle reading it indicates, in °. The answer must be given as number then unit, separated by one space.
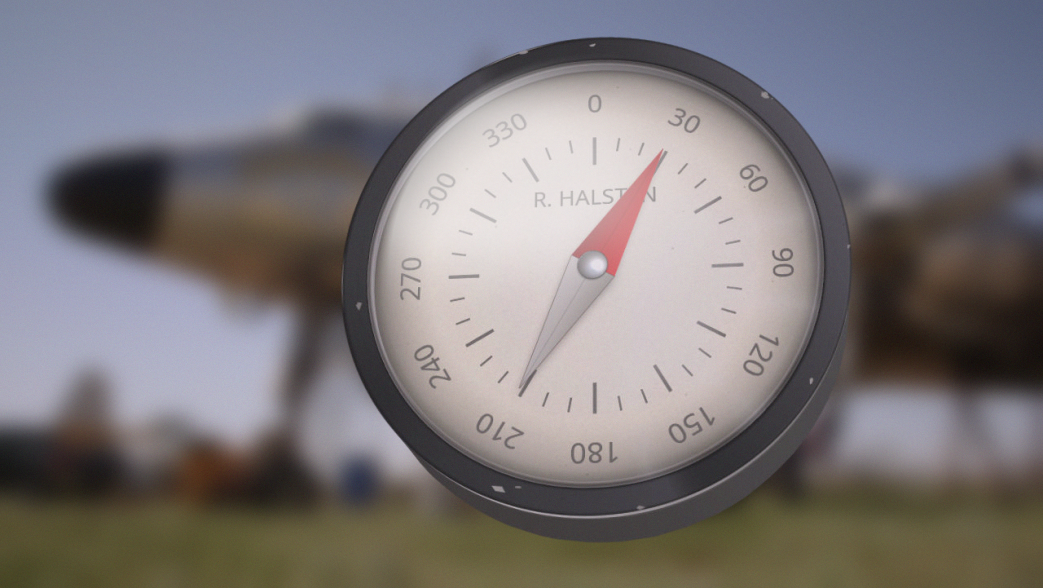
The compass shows 30 °
